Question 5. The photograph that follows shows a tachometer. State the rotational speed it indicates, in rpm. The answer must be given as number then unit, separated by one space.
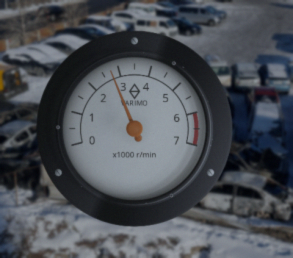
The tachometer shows 2750 rpm
